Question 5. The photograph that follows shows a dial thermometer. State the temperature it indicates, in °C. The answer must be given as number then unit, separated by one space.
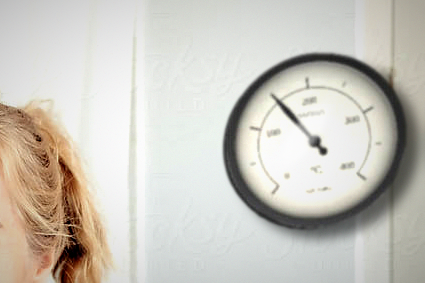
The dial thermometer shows 150 °C
